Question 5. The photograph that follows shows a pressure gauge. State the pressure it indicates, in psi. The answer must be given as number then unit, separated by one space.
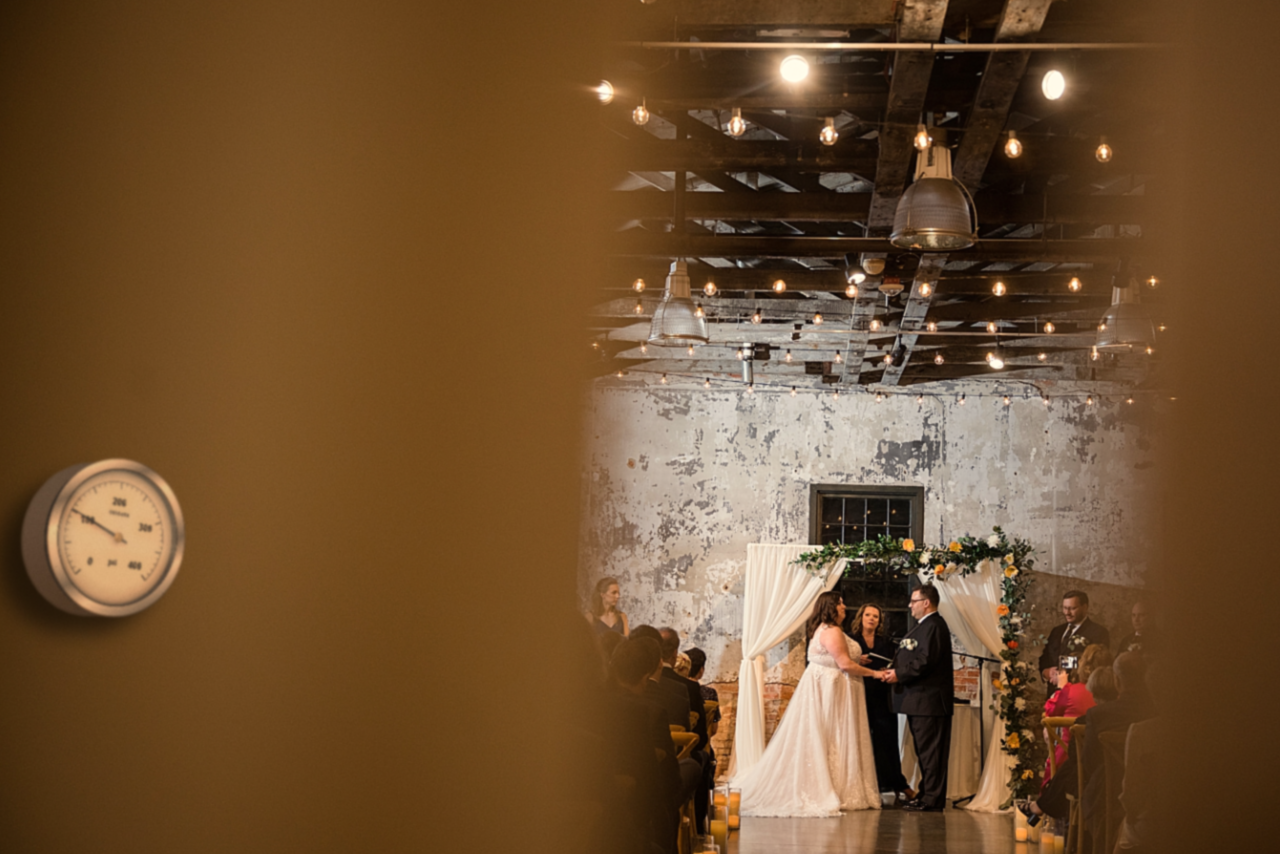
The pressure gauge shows 100 psi
